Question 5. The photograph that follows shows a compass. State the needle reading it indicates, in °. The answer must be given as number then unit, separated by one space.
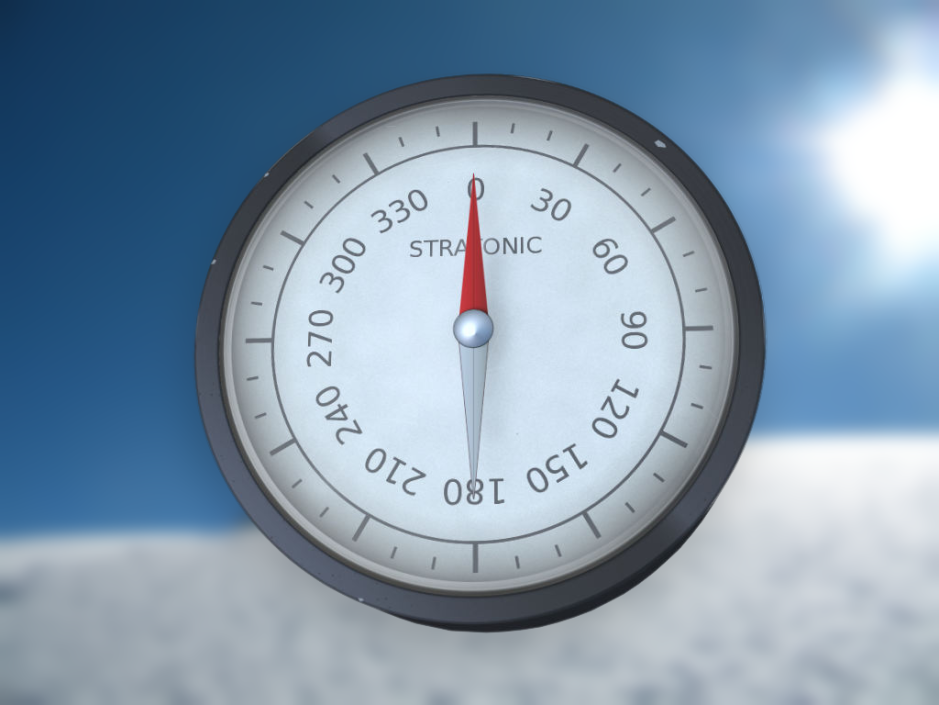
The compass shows 0 °
